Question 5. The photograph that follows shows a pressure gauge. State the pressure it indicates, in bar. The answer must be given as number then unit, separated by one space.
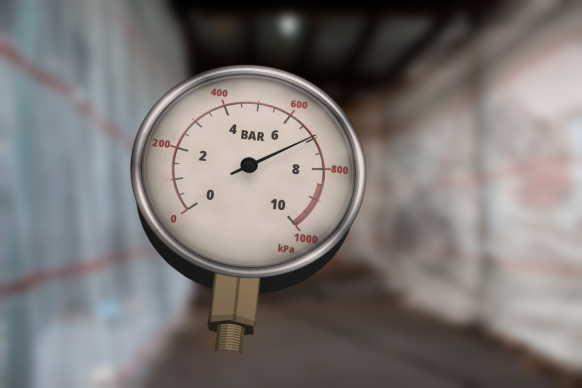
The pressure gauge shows 7 bar
